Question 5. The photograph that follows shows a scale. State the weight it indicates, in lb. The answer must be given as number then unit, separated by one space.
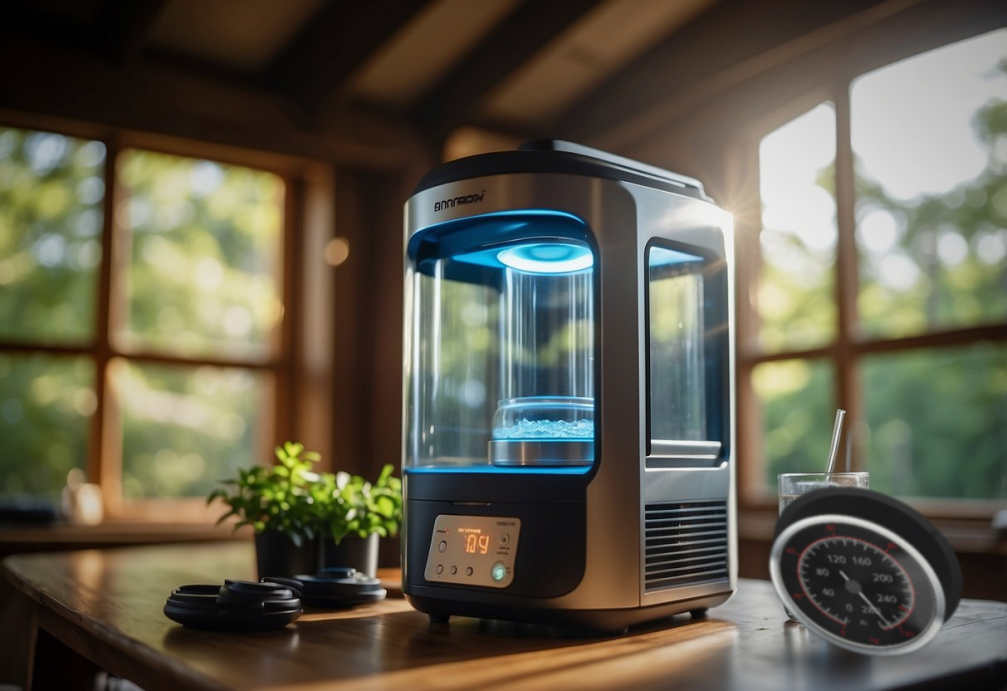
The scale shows 270 lb
